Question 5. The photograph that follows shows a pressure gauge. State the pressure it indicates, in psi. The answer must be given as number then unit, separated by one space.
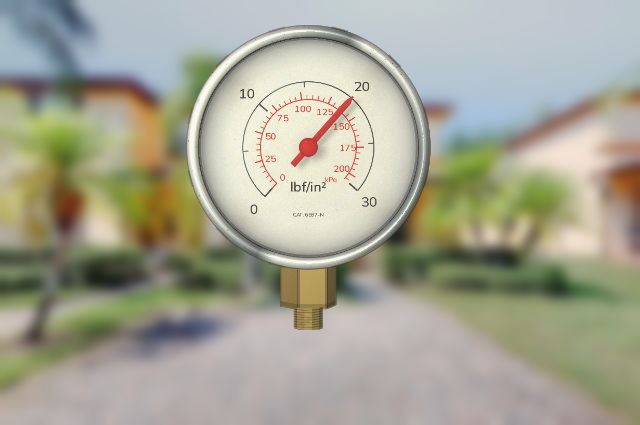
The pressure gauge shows 20 psi
